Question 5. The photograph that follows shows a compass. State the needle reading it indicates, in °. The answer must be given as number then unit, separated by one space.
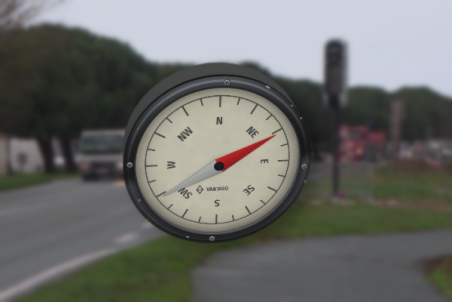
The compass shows 60 °
